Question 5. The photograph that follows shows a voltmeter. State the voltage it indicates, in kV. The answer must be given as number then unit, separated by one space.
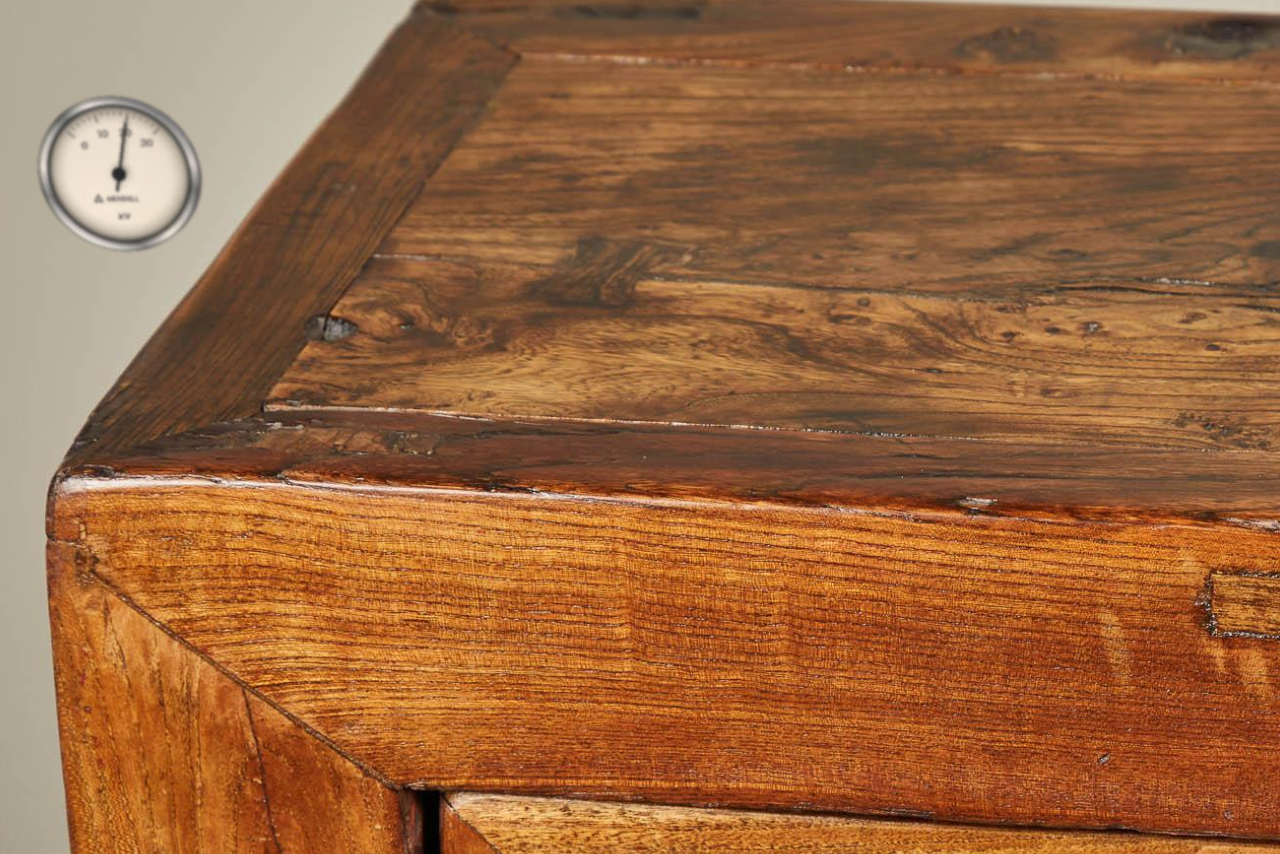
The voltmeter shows 20 kV
